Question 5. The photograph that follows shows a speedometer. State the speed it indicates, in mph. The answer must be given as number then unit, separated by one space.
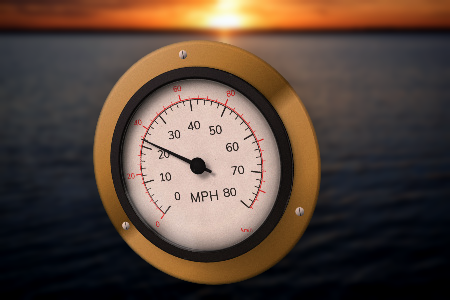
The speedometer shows 22 mph
